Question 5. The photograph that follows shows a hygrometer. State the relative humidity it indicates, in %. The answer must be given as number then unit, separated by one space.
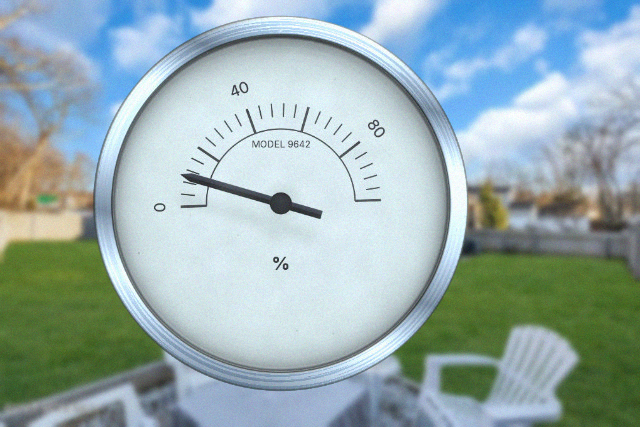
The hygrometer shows 10 %
